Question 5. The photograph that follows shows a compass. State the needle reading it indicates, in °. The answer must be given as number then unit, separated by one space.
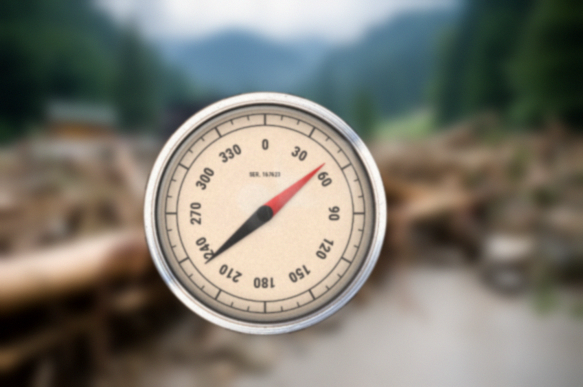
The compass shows 50 °
